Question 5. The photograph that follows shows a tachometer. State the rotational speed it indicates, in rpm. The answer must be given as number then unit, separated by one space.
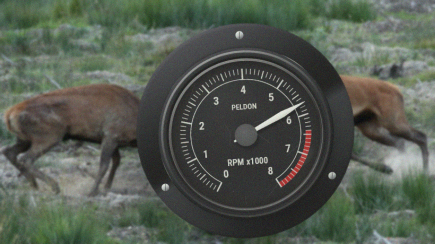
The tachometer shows 5700 rpm
